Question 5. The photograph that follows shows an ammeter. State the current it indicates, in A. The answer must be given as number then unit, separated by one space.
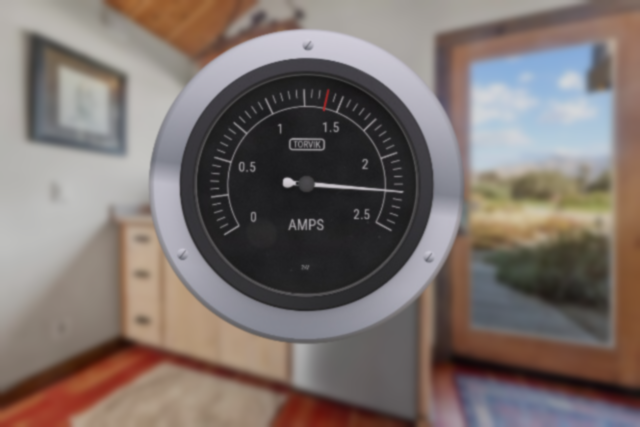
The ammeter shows 2.25 A
